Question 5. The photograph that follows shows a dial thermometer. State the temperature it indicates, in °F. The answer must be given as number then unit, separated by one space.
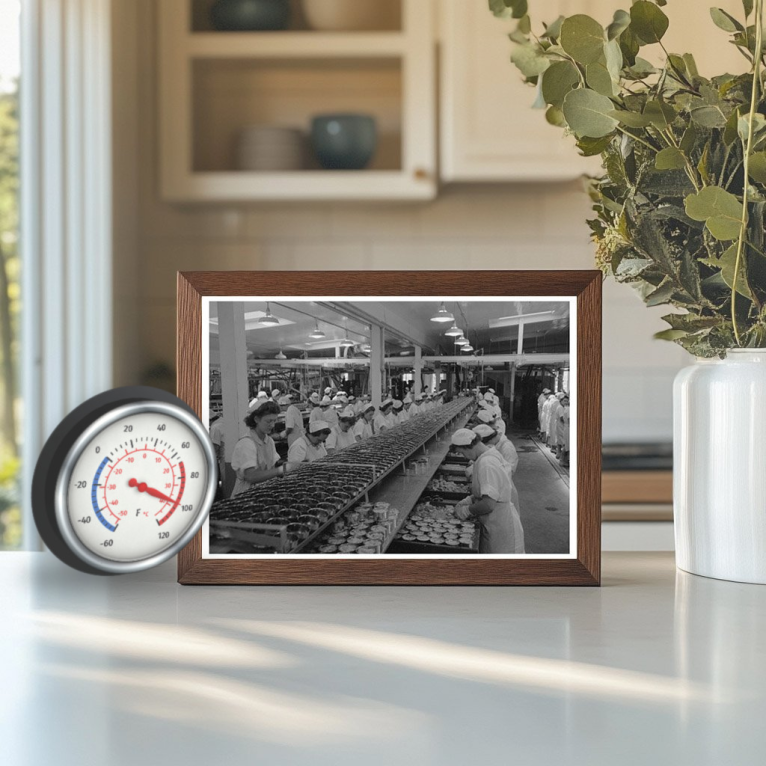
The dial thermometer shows 100 °F
